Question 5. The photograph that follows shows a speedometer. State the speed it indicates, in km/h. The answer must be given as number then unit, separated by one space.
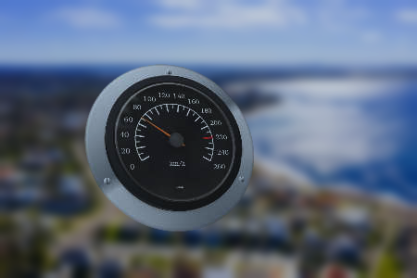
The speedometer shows 70 km/h
